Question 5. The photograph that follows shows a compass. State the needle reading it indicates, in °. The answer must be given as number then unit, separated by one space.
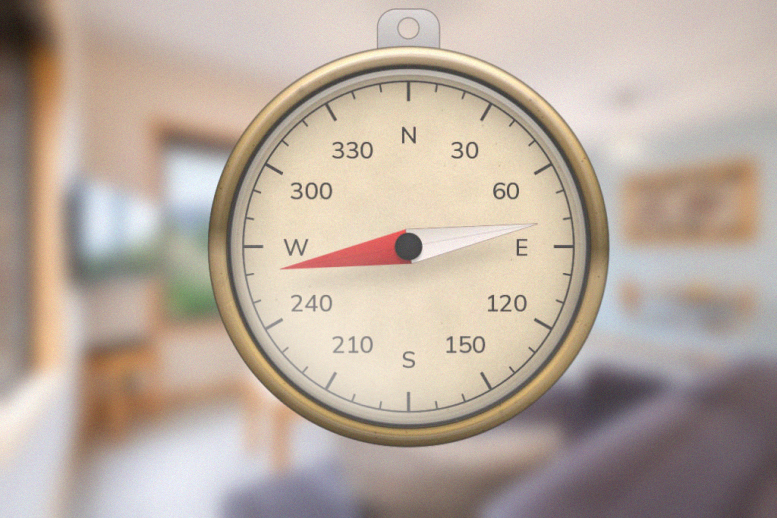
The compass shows 260 °
